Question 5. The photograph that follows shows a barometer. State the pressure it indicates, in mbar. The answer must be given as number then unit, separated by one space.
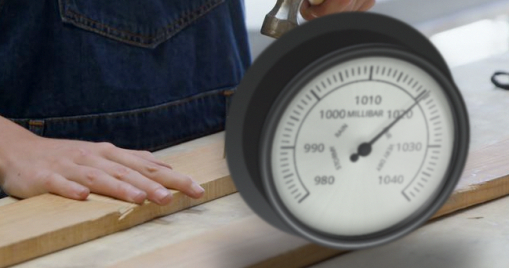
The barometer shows 1020 mbar
